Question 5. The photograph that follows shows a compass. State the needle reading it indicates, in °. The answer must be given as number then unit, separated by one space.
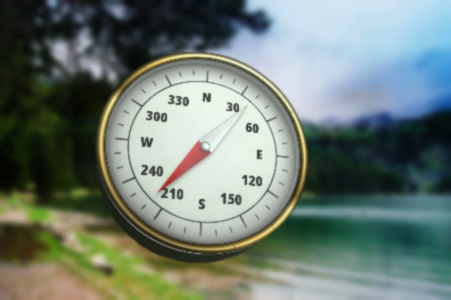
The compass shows 220 °
